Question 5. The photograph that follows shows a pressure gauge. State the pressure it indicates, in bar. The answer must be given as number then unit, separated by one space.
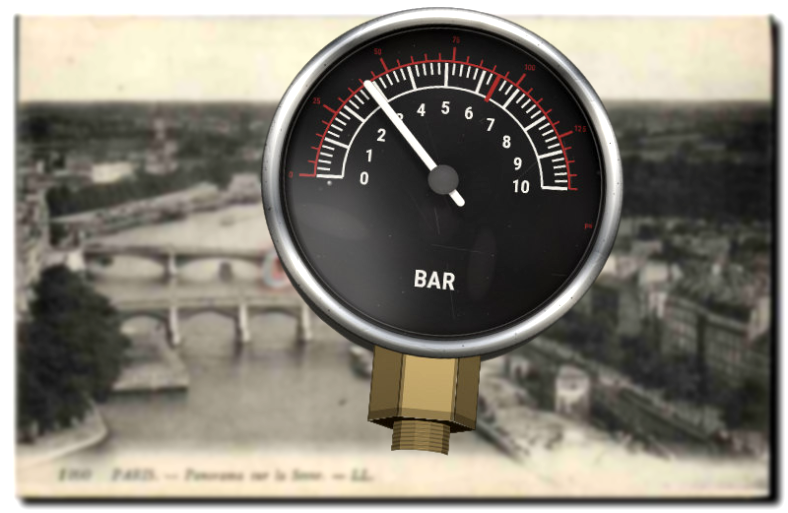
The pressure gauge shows 2.8 bar
